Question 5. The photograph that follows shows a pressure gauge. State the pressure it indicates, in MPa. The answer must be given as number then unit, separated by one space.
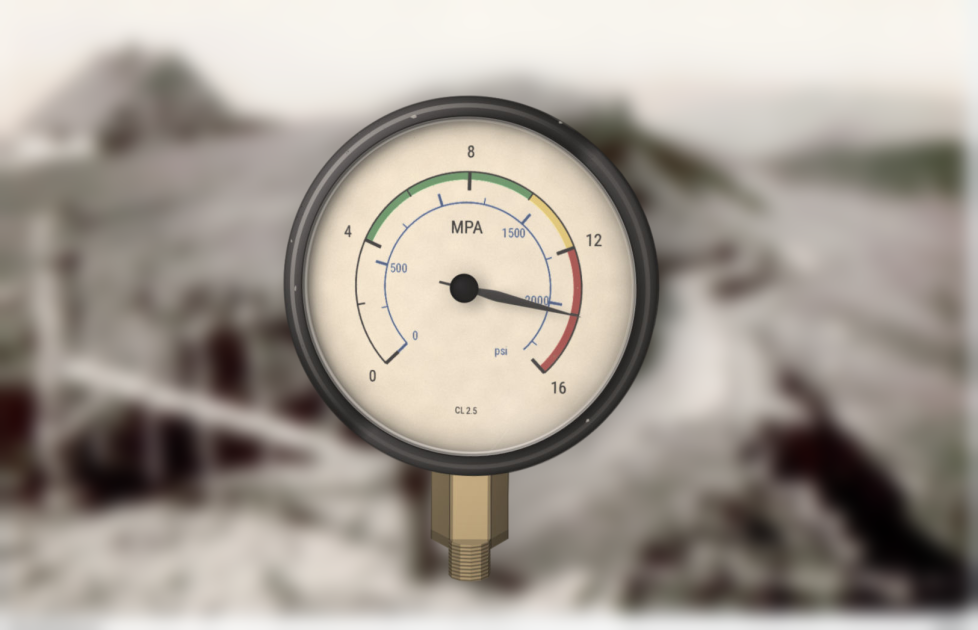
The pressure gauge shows 14 MPa
